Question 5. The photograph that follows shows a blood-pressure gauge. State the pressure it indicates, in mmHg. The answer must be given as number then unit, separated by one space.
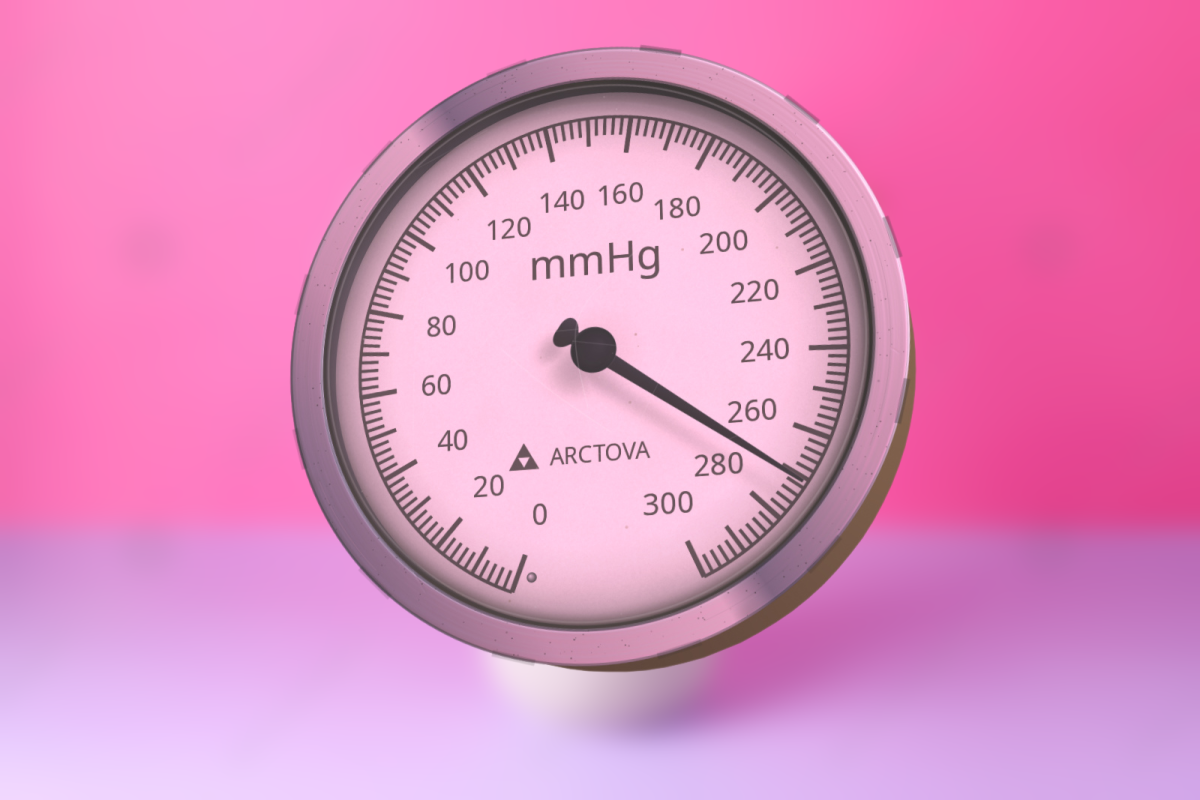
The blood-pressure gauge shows 271 mmHg
